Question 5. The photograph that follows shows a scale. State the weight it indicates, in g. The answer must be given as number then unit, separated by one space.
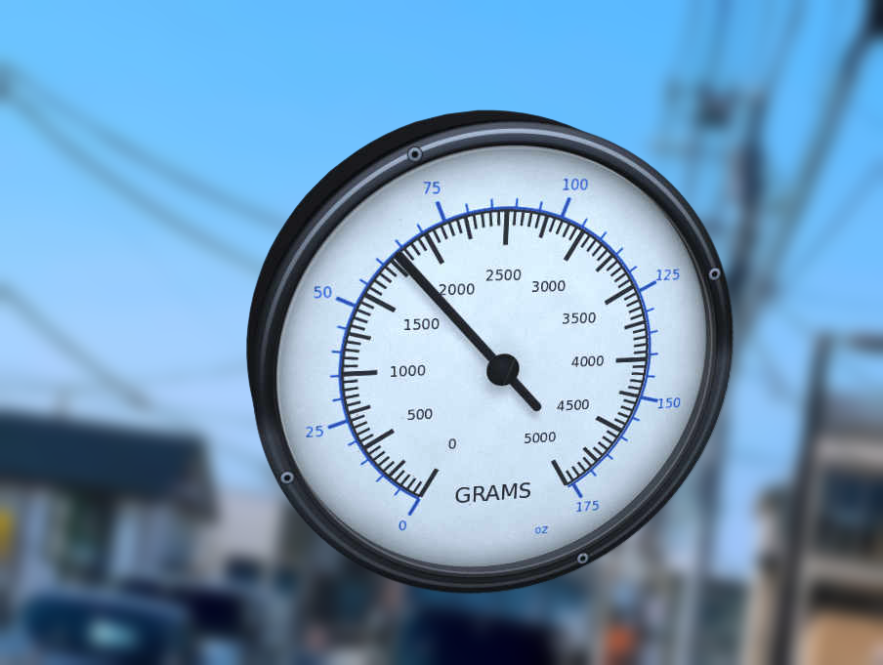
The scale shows 1800 g
